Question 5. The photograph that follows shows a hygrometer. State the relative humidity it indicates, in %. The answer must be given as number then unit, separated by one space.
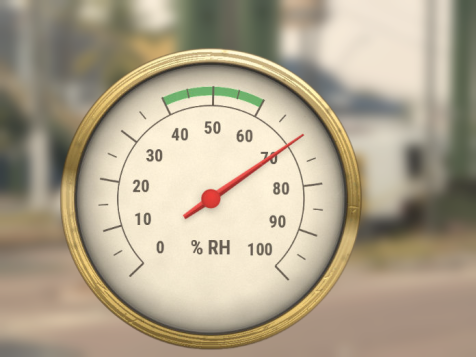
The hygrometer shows 70 %
